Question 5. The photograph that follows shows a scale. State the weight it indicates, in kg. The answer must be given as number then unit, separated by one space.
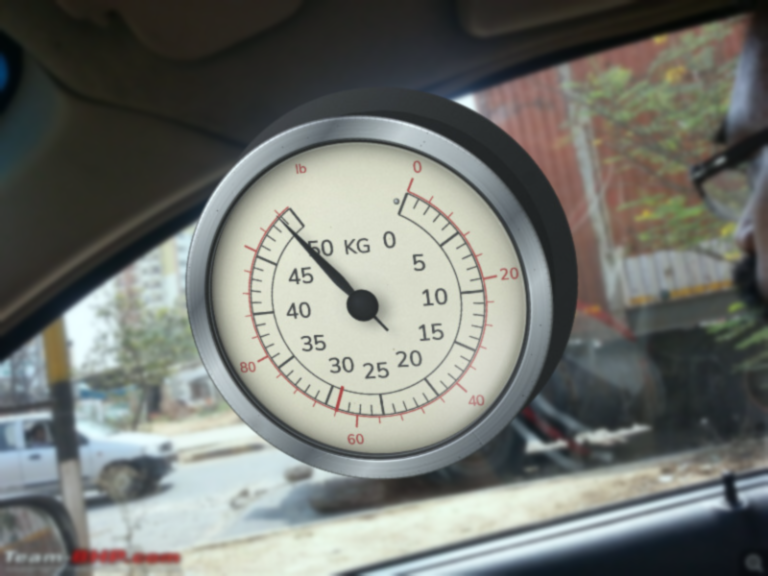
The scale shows 49 kg
